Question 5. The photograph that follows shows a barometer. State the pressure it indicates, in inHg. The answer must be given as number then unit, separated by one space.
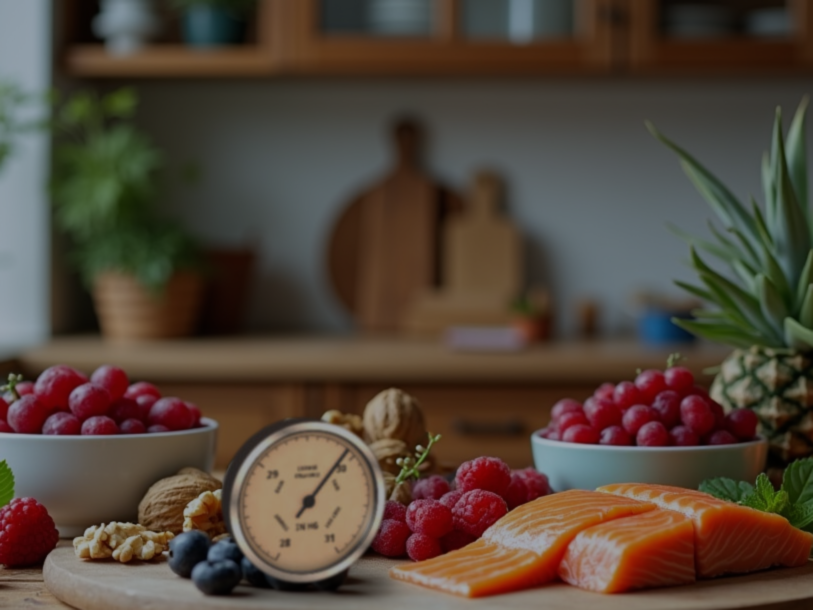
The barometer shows 29.9 inHg
